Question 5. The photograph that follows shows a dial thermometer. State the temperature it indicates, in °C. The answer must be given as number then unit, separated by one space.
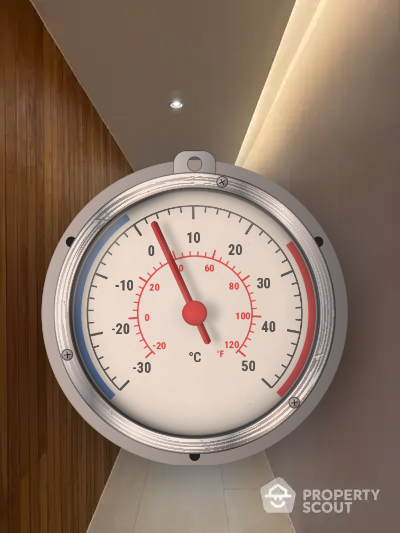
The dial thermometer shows 3 °C
